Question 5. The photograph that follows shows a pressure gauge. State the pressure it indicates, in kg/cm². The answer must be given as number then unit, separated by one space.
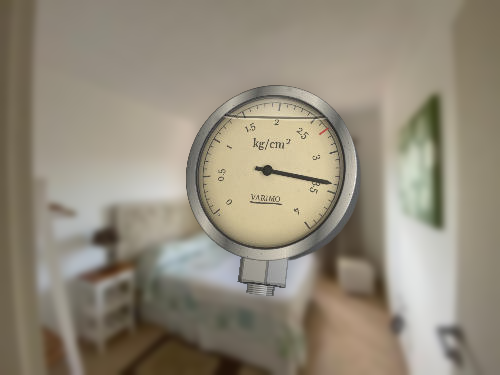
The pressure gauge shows 3.4 kg/cm²
